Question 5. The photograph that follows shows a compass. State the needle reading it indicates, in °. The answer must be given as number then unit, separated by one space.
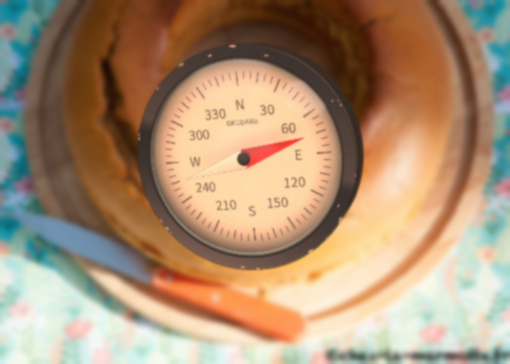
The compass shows 75 °
